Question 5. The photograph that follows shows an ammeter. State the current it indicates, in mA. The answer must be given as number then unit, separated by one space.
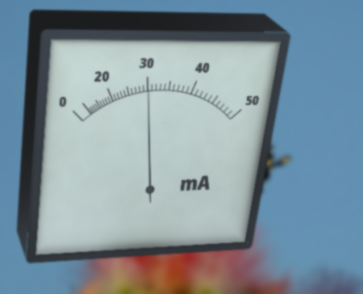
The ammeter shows 30 mA
